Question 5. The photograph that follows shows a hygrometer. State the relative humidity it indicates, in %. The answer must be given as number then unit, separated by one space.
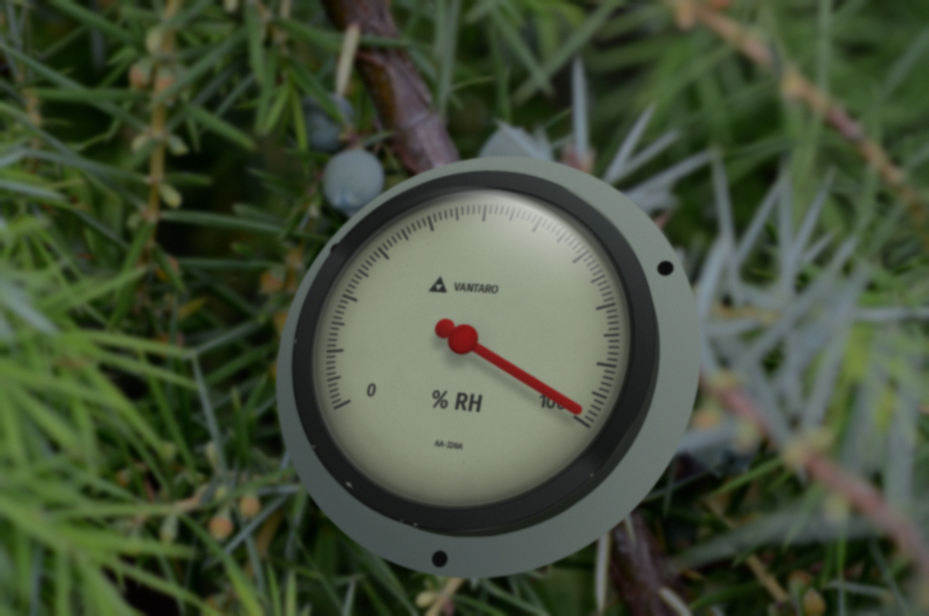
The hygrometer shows 99 %
